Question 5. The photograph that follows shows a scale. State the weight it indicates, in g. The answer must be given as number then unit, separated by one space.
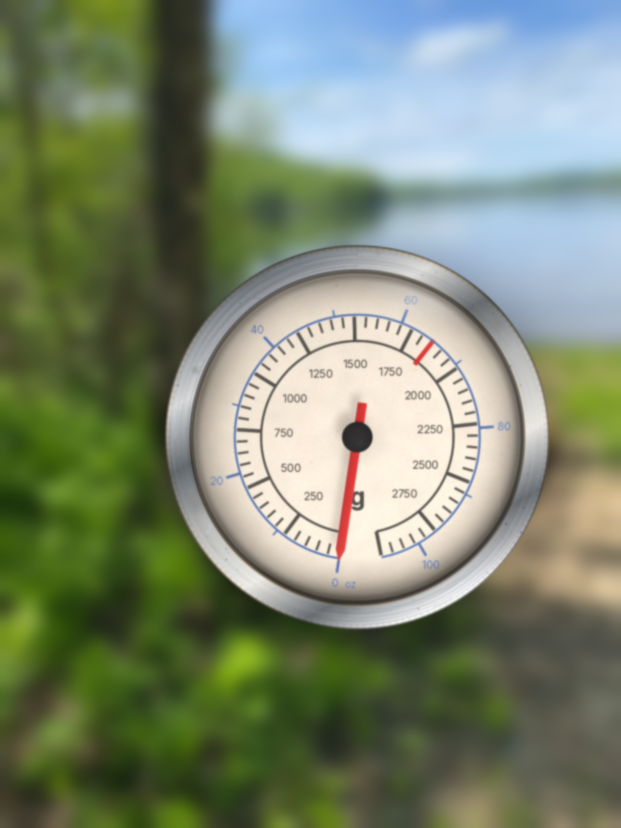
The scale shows 0 g
